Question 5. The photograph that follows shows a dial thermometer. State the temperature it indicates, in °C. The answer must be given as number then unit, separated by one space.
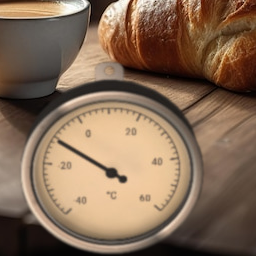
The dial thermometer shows -10 °C
